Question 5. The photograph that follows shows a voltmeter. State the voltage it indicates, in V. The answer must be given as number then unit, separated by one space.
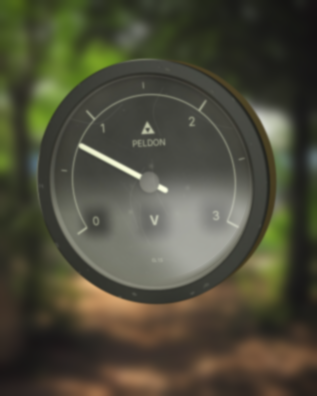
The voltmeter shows 0.75 V
